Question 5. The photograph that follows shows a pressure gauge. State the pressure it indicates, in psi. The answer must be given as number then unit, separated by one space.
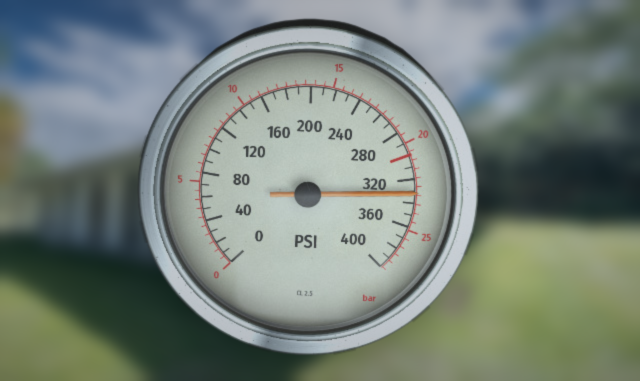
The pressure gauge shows 330 psi
